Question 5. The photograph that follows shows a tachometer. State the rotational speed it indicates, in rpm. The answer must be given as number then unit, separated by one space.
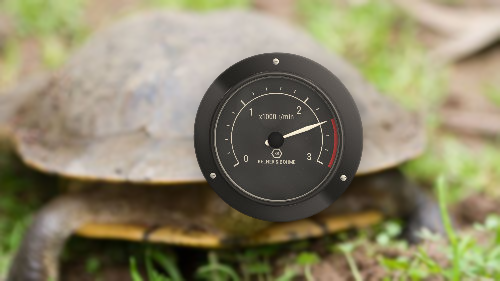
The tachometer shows 2400 rpm
